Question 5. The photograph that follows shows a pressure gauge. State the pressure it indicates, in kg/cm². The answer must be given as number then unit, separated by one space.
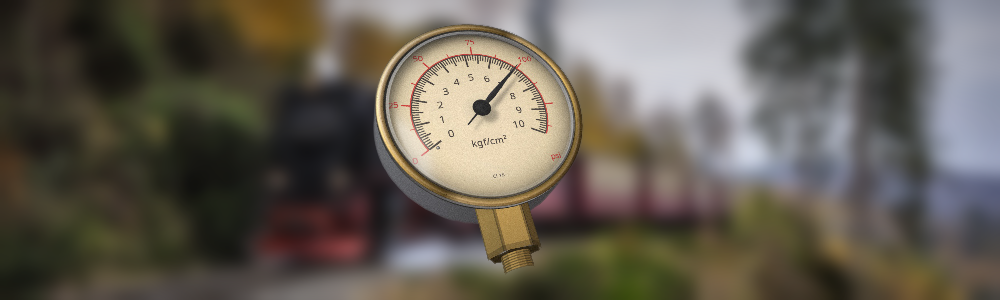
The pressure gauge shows 7 kg/cm²
